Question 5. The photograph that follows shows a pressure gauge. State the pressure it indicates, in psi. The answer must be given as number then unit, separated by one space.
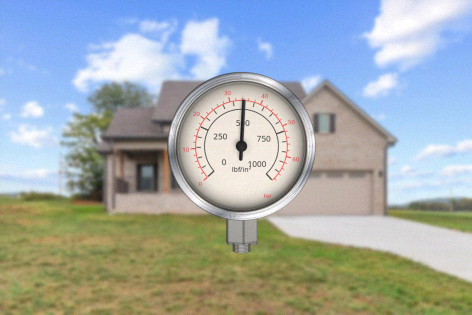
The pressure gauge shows 500 psi
